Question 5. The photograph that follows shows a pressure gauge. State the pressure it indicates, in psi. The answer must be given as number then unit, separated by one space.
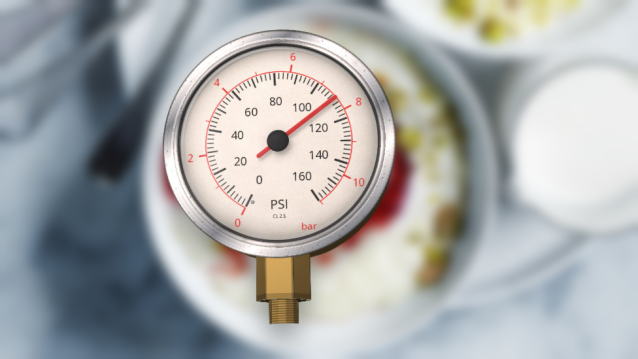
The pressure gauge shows 110 psi
